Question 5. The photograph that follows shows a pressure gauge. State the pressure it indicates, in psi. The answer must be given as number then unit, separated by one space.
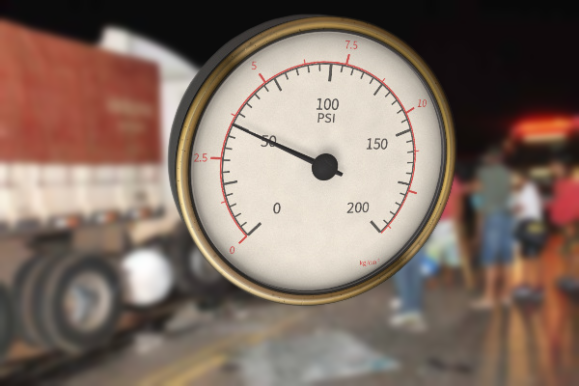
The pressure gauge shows 50 psi
